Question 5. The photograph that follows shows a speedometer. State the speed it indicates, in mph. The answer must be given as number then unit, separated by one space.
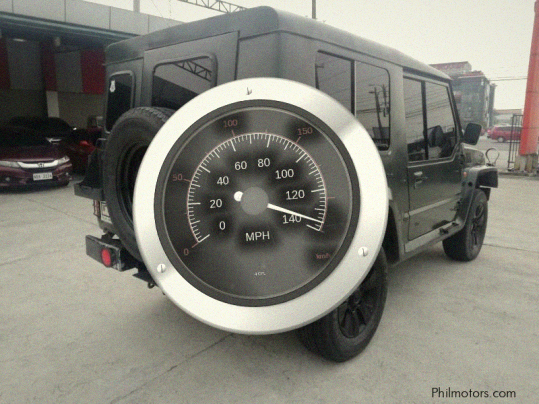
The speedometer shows 136 mph
